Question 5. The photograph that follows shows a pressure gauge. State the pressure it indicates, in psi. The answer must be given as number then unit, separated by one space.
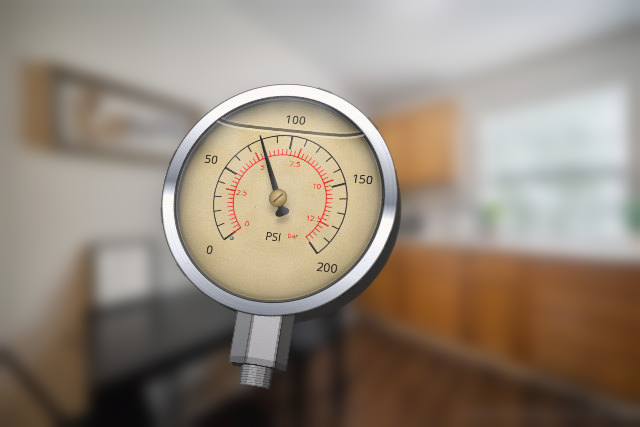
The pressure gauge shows 80 psi
